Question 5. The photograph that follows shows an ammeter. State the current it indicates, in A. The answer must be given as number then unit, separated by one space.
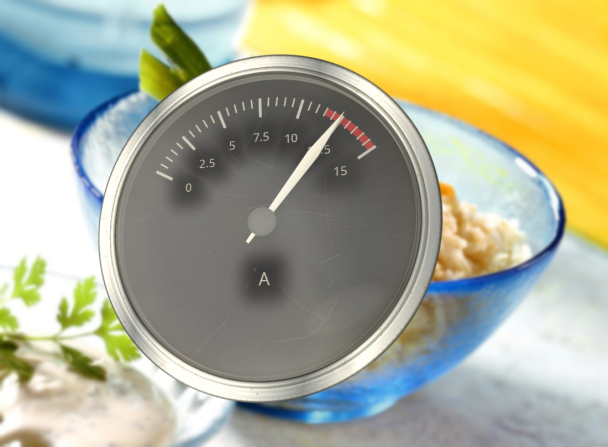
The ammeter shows 12.5 A
